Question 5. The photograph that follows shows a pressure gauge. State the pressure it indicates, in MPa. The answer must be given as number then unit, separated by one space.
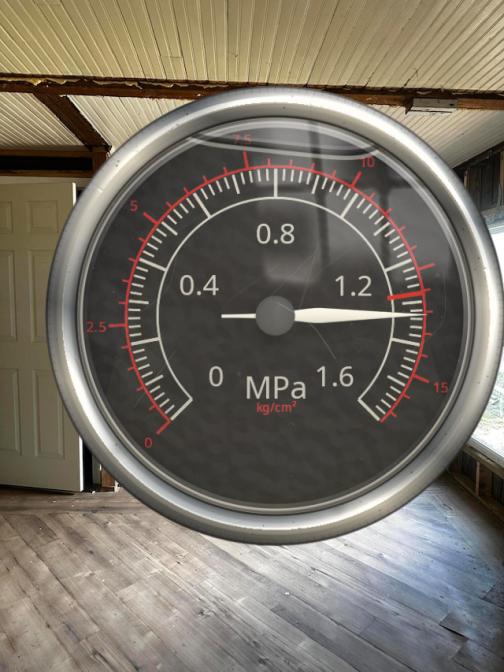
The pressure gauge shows 1.33 MPa
